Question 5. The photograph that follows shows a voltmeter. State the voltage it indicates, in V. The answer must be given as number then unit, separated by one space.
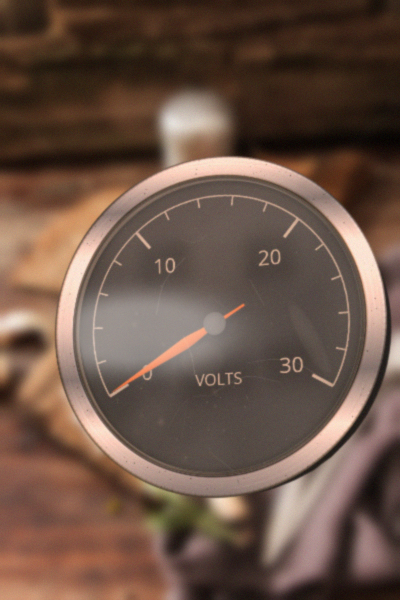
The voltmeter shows 0 V
